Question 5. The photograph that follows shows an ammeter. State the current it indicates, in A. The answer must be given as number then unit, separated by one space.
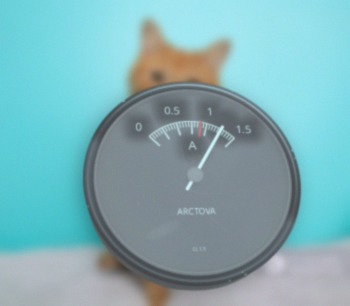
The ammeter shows 1.25 A
